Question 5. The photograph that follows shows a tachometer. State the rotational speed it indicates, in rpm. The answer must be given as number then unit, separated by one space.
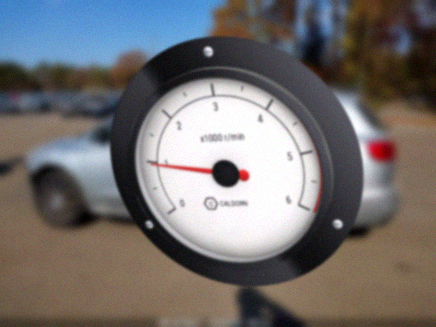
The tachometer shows 1000 rpm
